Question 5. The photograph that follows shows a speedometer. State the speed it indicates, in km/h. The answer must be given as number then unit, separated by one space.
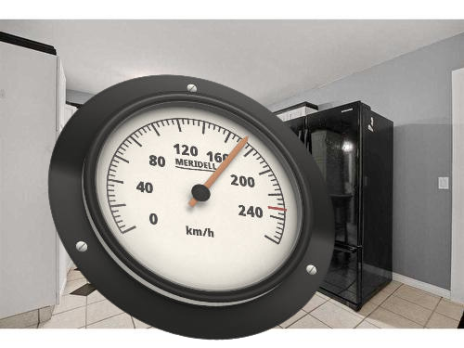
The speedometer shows 172 km/h
